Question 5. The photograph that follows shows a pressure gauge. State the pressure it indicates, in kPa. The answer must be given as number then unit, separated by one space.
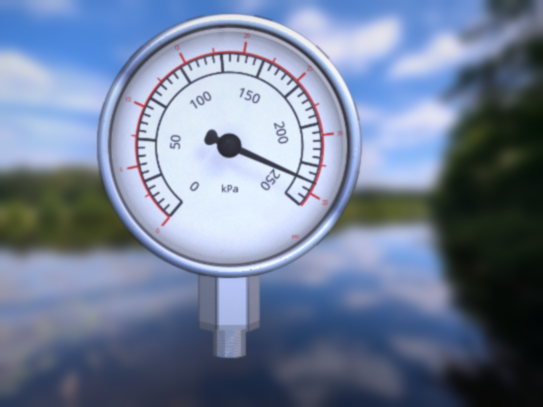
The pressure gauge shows 235 kPa
